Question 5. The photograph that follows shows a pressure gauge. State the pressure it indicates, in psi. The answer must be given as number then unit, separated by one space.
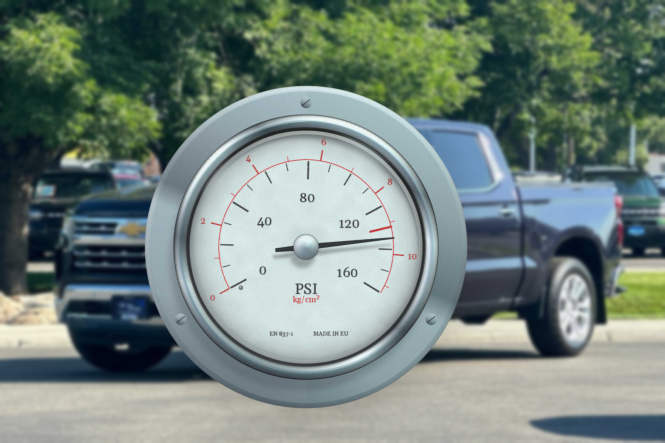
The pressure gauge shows 135 psi
